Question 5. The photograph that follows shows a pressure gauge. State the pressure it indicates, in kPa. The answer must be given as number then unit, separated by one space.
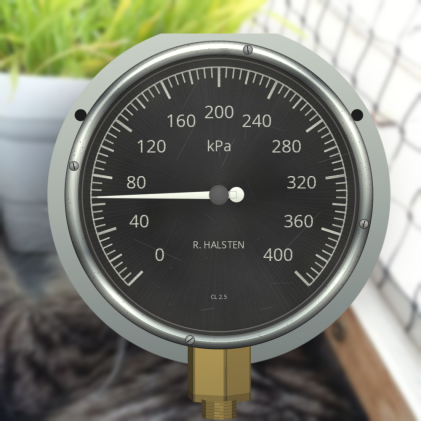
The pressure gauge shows 65 kPa
